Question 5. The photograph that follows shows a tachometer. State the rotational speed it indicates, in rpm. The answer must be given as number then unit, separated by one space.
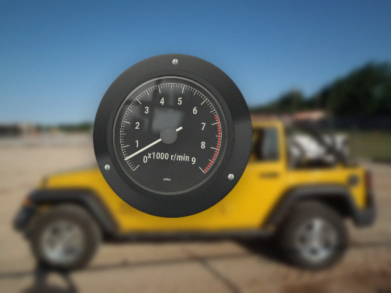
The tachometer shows 500 rpm
